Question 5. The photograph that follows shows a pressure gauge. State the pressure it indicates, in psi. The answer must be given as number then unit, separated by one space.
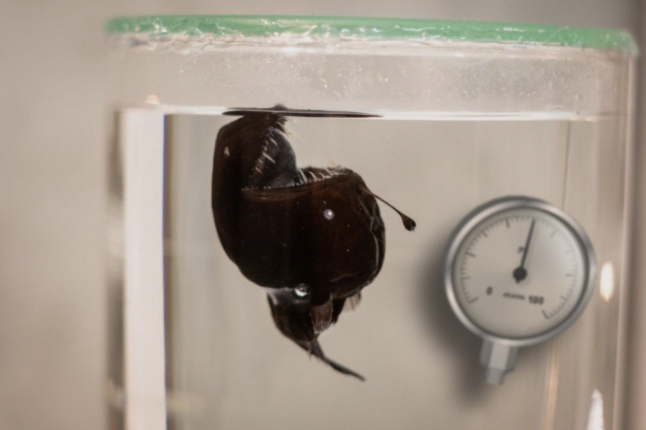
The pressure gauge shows 50 psi
